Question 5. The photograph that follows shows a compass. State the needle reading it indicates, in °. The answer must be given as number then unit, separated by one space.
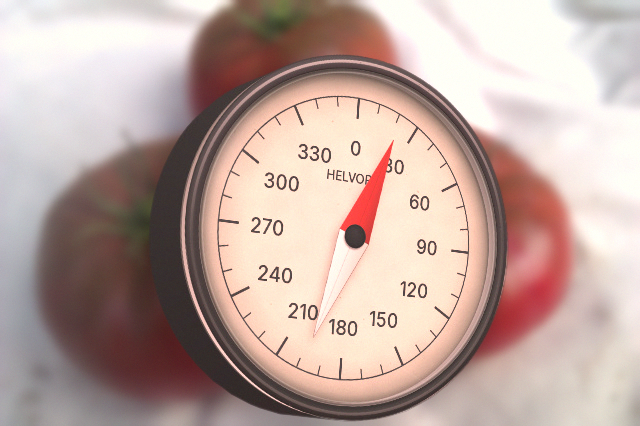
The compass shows 20 °
